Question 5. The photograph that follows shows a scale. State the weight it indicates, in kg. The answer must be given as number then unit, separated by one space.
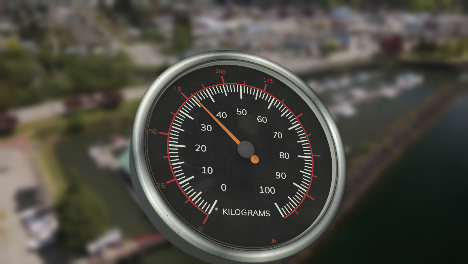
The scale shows 35 kg
